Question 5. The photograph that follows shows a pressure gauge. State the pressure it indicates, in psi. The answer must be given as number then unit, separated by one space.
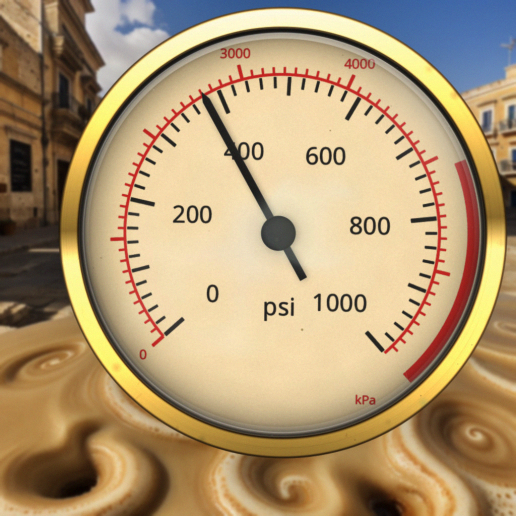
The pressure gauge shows 380 psi
